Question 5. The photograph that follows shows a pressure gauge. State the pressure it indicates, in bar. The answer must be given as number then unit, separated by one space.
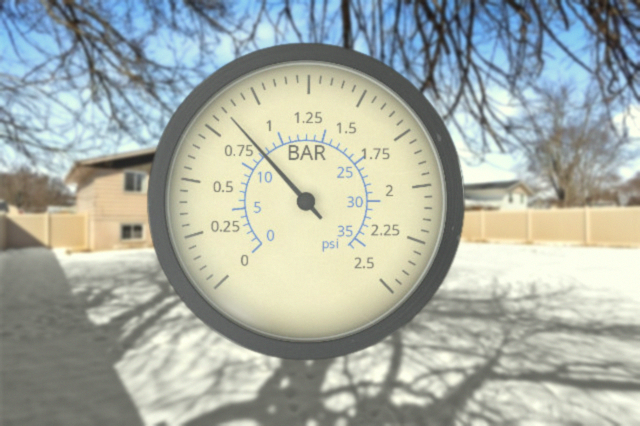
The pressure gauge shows 0.85 bar
